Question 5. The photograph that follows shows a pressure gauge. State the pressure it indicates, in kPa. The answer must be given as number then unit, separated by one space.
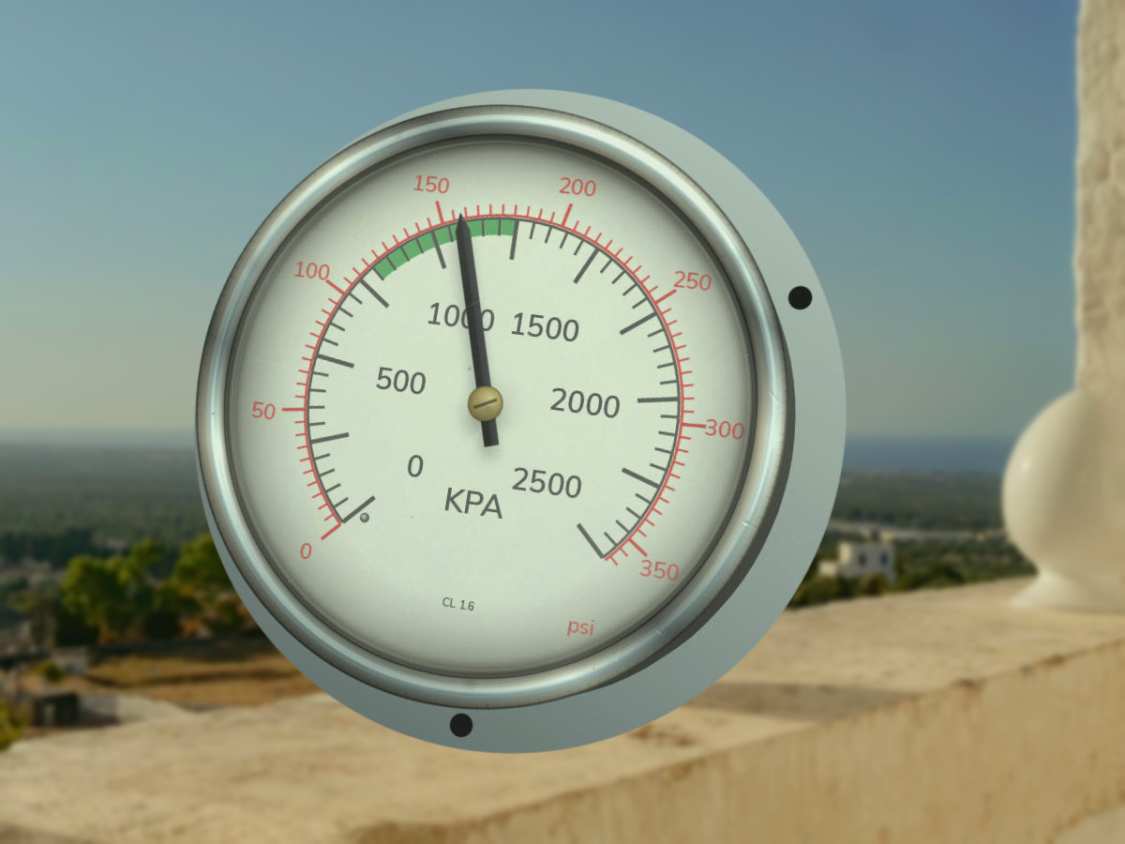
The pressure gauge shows 1100 kPa
